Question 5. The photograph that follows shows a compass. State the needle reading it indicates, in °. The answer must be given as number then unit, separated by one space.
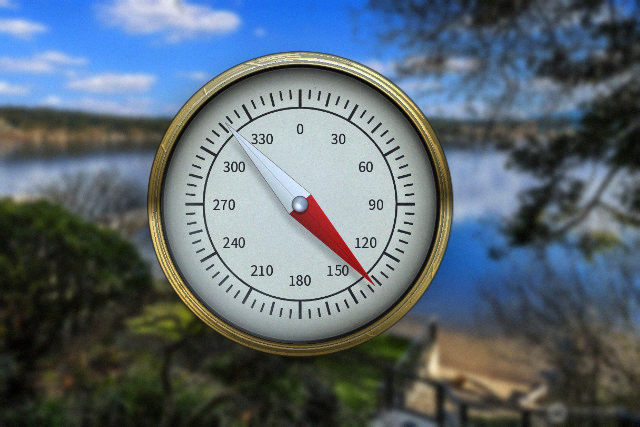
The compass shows 137.5 °
